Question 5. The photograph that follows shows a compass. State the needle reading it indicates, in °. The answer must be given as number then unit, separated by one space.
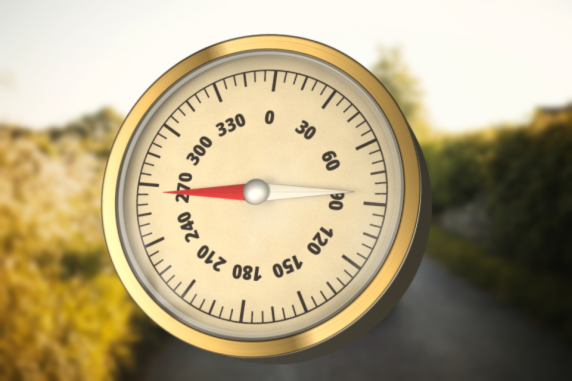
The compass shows 265 °
